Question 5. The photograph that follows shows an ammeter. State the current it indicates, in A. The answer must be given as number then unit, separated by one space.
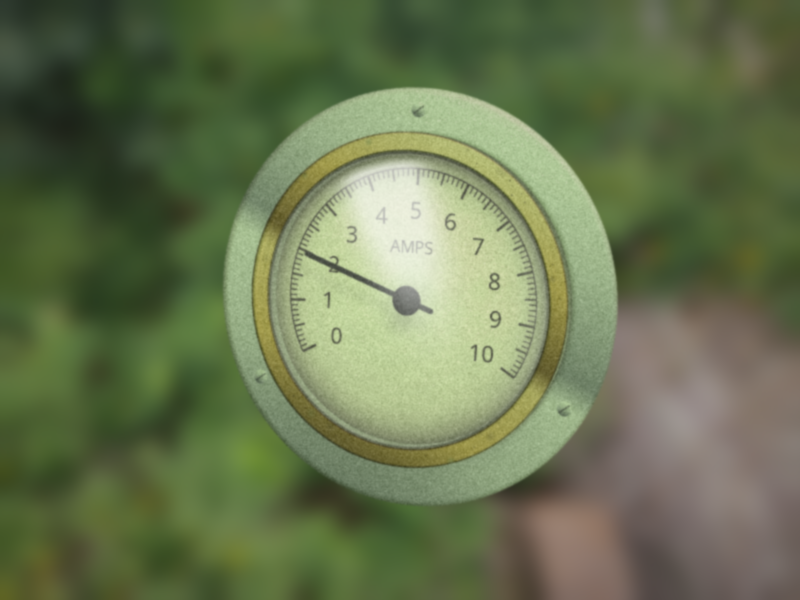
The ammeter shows 2 A
